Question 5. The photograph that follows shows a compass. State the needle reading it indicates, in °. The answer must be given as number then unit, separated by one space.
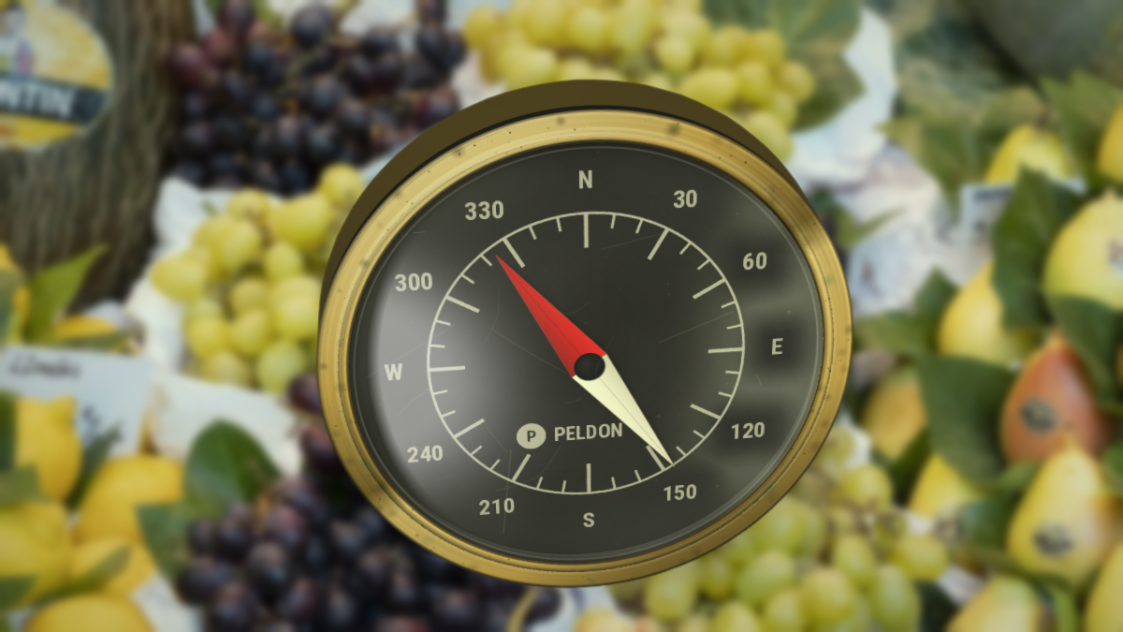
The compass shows 325 °
